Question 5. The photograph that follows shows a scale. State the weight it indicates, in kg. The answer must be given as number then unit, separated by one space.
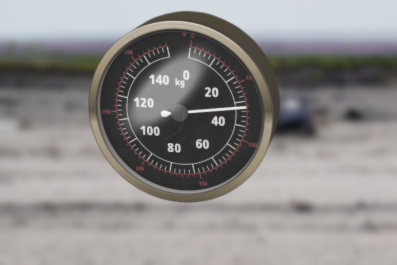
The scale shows 32 kg
